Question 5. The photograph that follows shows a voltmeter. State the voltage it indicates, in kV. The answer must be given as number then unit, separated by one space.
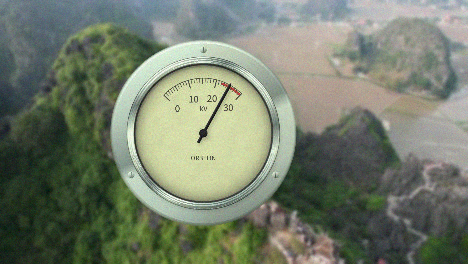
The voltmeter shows 25 kV
